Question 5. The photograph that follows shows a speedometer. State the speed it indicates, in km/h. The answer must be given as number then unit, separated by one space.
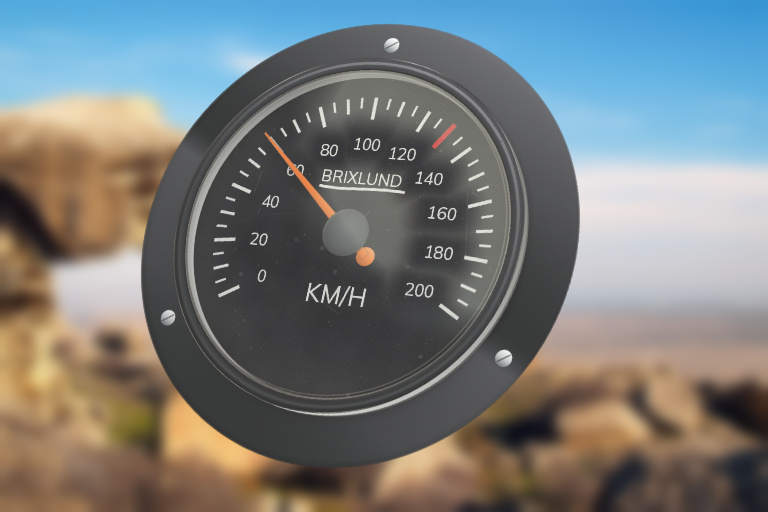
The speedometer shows 60 km/h
